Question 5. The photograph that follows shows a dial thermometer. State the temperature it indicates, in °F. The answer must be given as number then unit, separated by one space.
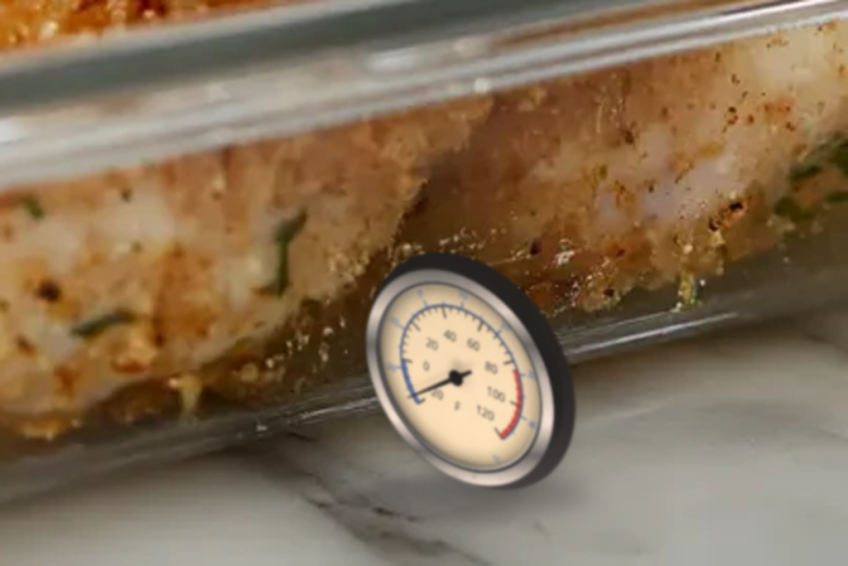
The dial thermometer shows -16 °F
